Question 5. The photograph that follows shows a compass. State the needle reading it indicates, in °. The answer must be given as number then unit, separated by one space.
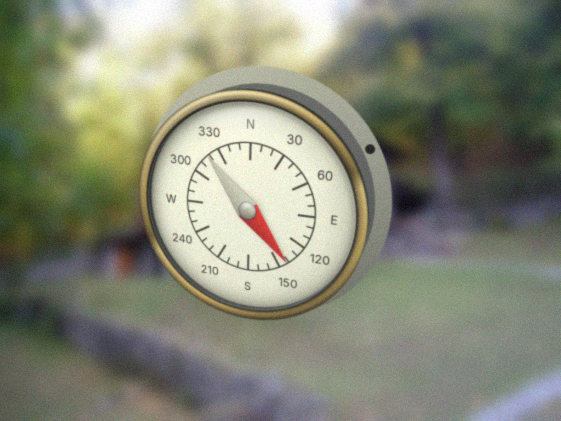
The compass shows 140 °
